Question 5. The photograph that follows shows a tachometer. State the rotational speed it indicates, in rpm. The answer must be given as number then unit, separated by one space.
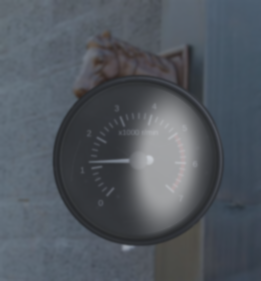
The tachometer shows 1200 rpm
